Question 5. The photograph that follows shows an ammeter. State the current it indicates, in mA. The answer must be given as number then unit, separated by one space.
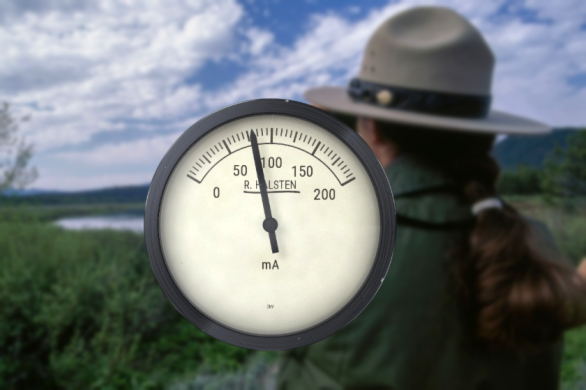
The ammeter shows 80 mA
